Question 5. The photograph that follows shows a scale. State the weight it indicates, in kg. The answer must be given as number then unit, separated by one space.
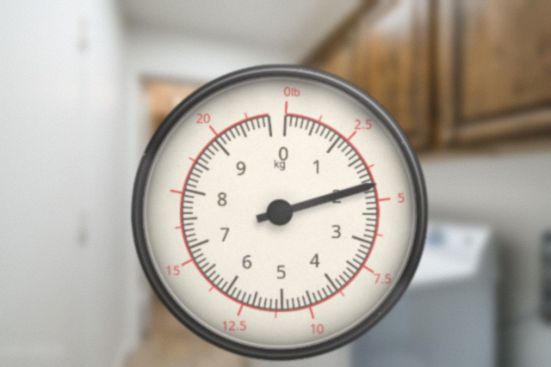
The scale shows 2 kg
